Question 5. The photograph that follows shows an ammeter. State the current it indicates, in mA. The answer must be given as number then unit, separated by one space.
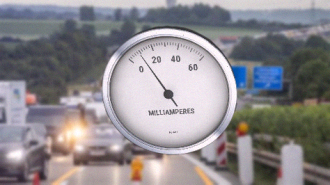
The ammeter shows 10 mA
